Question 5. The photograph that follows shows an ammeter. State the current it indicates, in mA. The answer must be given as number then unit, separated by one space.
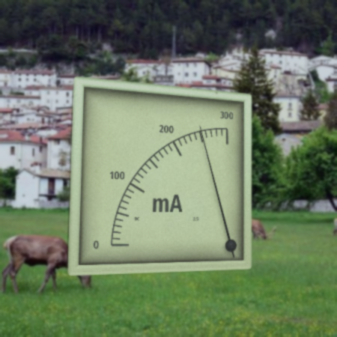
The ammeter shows 250 mA
